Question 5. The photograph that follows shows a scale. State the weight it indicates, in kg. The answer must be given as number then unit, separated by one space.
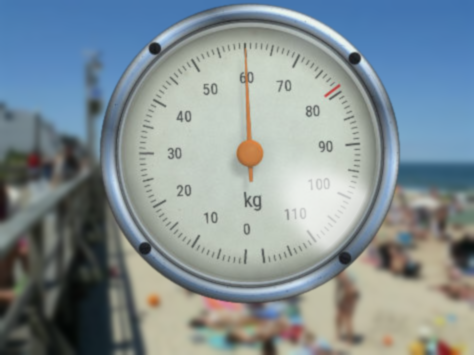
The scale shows 60 kg
